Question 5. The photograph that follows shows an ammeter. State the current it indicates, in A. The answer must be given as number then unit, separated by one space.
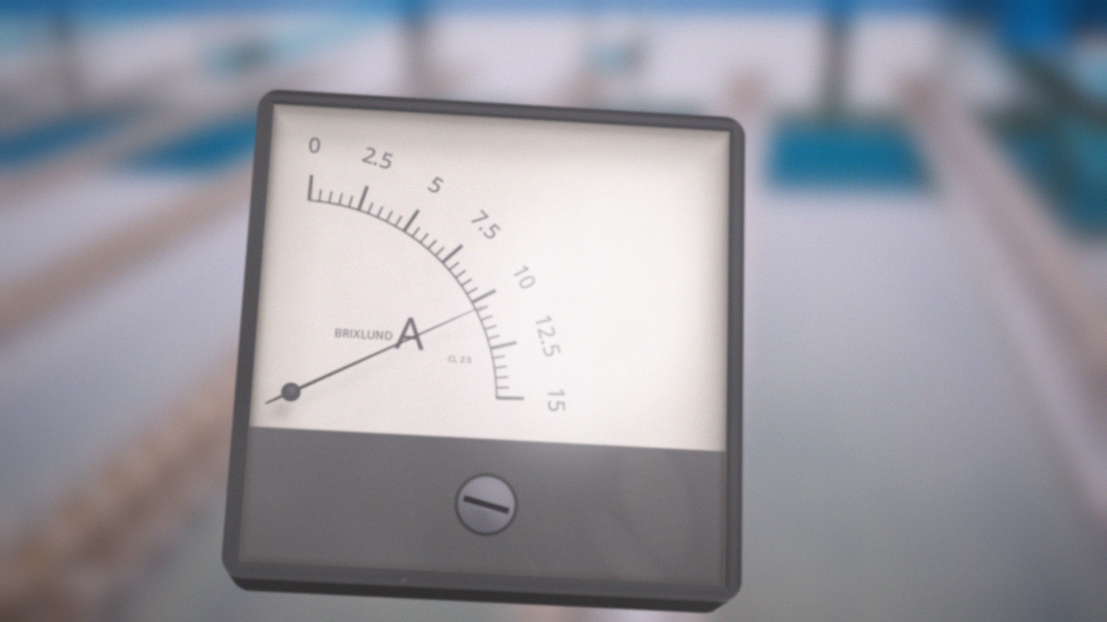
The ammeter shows 10.5 A
